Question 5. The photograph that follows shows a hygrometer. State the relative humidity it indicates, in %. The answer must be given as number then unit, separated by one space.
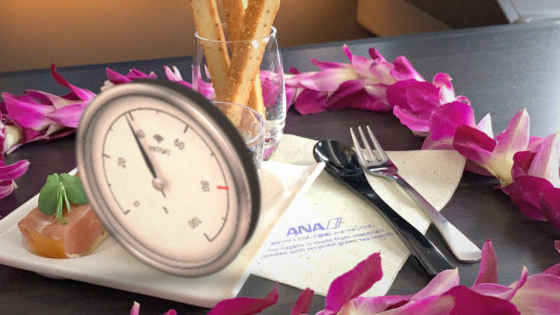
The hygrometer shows 40 %
